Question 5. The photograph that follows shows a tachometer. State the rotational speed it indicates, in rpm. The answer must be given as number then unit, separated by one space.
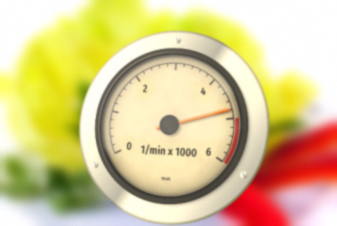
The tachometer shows 4800 rpm
